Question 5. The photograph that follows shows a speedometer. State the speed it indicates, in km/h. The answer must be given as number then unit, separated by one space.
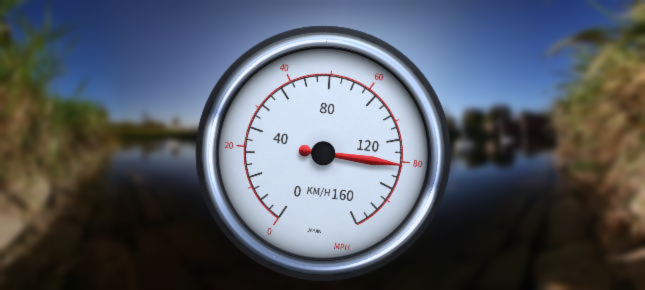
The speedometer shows 130 km/h
